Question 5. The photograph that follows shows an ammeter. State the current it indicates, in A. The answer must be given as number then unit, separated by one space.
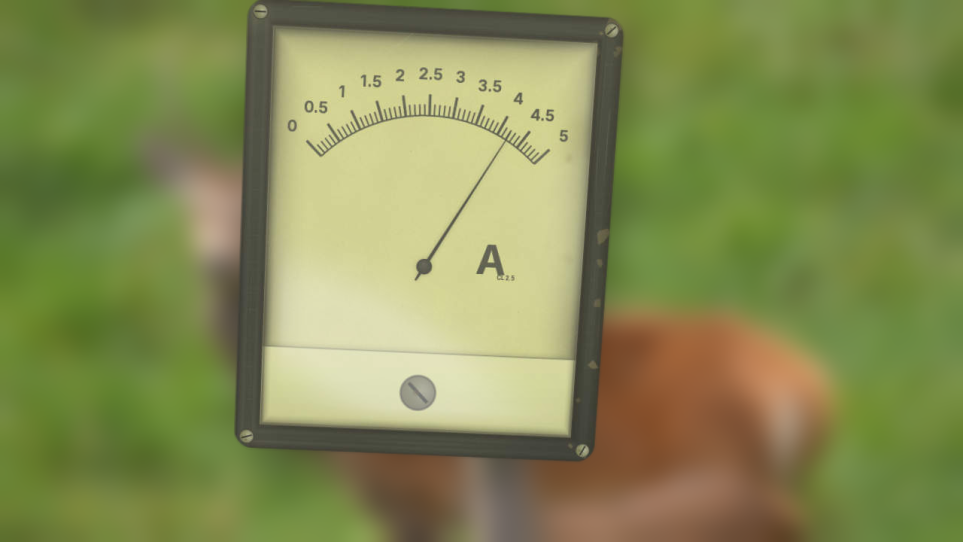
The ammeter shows 4.2 A
